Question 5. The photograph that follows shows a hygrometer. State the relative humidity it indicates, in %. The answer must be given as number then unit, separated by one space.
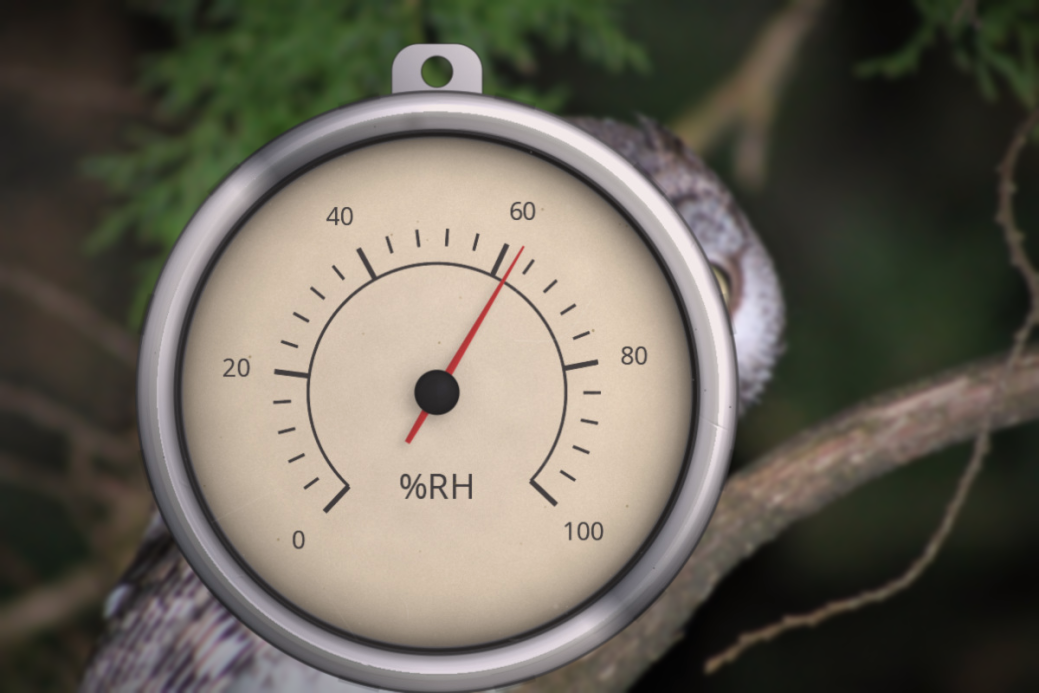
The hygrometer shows 62 %
